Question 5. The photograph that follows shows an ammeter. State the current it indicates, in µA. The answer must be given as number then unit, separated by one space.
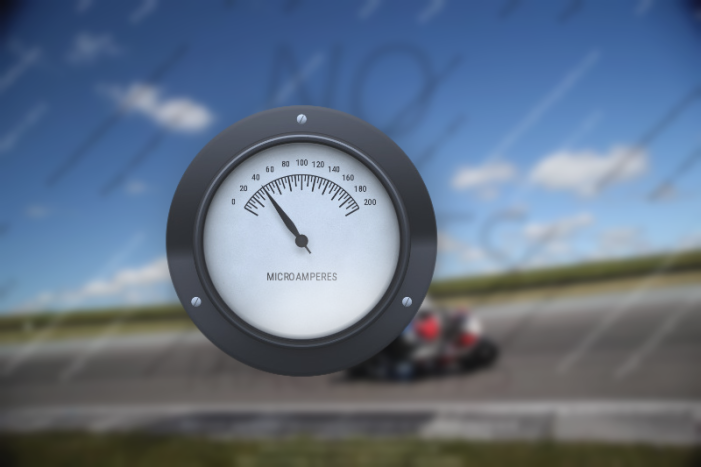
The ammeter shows 40 µA
